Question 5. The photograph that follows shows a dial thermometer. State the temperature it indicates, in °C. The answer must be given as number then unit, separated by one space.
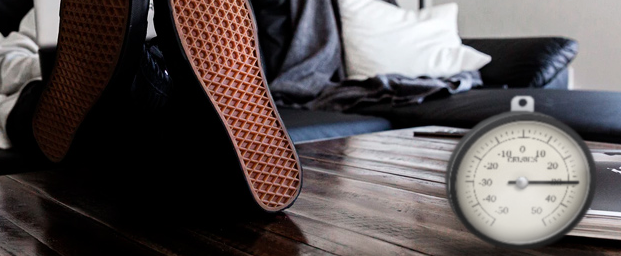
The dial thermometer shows 30 °C
